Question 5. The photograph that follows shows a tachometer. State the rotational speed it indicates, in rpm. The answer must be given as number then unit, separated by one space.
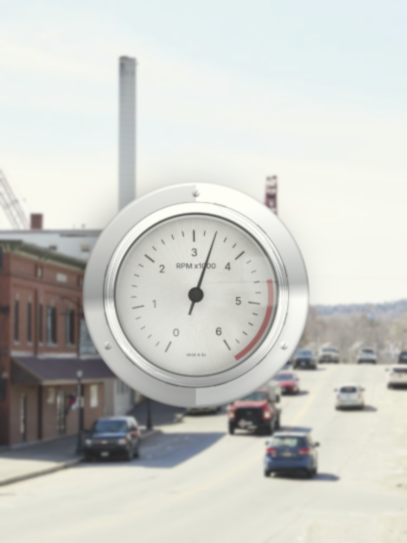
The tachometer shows 3400 rpm
